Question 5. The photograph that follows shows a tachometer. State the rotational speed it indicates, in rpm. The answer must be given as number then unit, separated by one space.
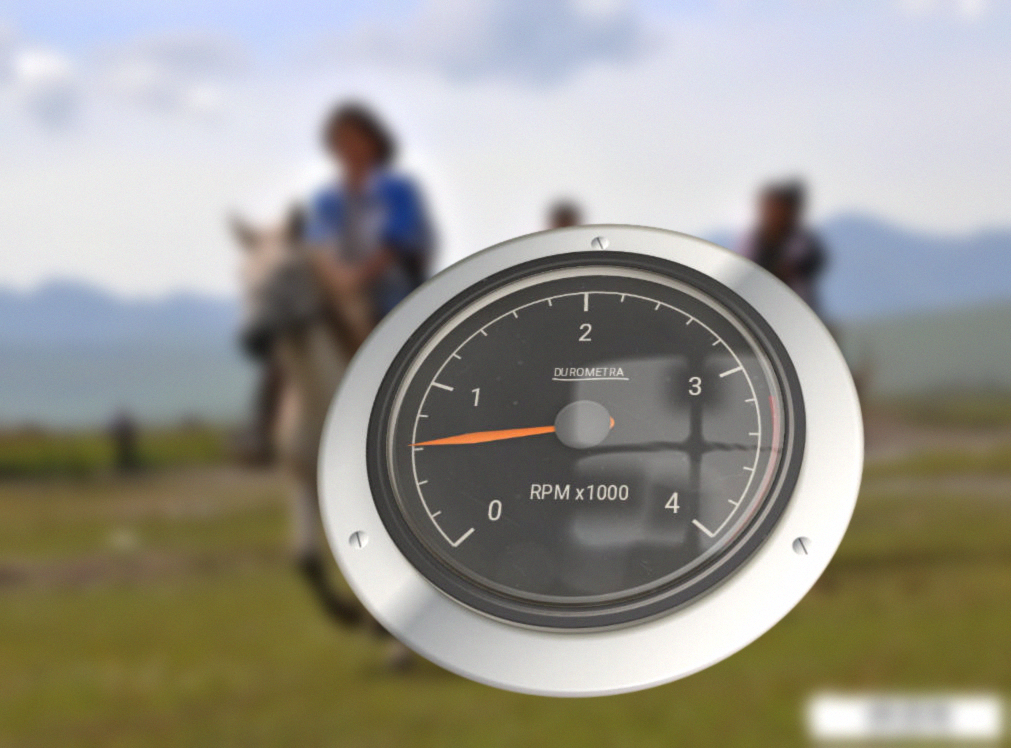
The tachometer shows 600 rpm
